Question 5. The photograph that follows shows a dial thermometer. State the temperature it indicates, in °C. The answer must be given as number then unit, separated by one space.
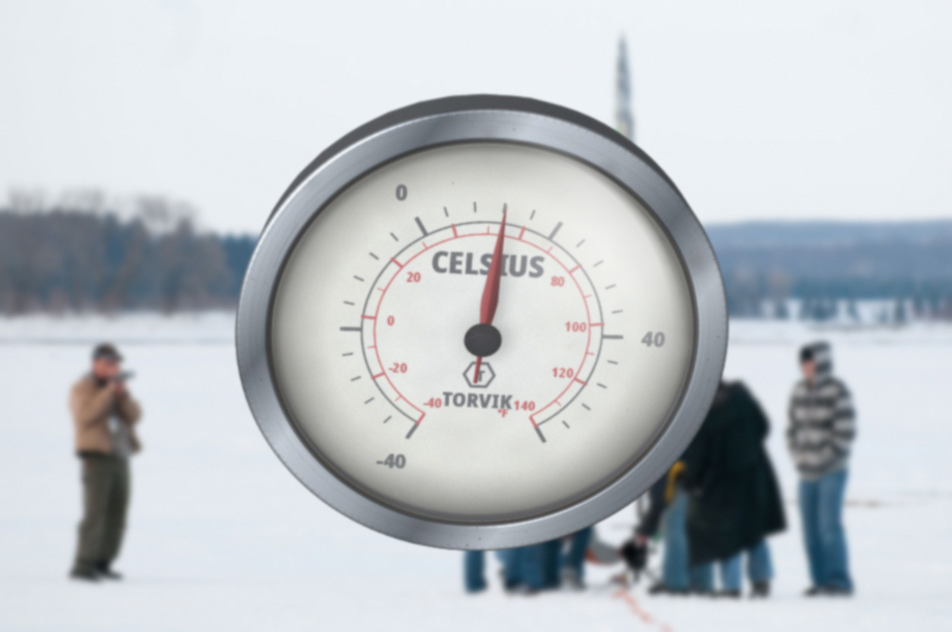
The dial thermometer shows 12 °C
